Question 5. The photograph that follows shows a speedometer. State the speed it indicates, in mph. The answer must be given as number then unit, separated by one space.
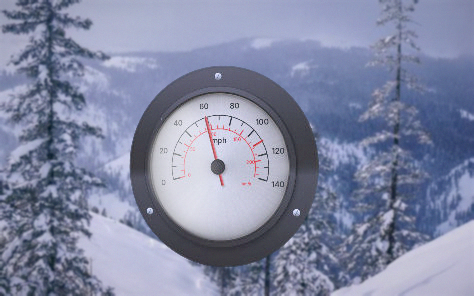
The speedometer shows 60 mph
